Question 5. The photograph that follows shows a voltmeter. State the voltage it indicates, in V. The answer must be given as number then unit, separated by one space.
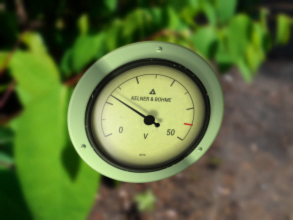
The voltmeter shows 12.5 V
